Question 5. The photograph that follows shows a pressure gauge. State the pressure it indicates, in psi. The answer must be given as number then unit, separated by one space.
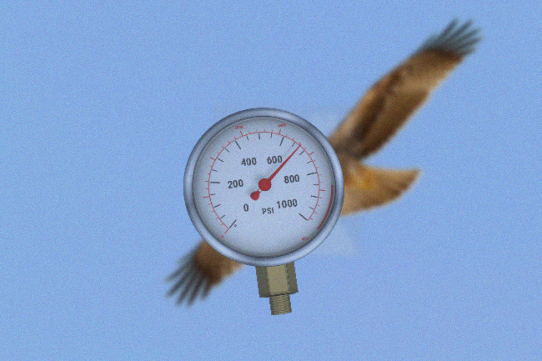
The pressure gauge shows 675 psi
